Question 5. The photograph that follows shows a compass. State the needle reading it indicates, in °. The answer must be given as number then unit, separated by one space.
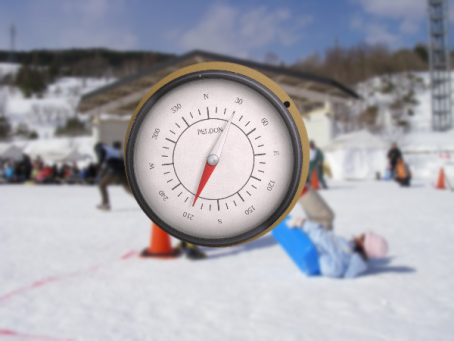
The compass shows 210 °
